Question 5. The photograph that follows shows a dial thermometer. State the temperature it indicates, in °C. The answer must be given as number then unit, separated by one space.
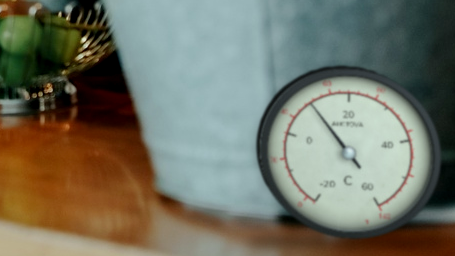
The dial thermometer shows 10 °C
